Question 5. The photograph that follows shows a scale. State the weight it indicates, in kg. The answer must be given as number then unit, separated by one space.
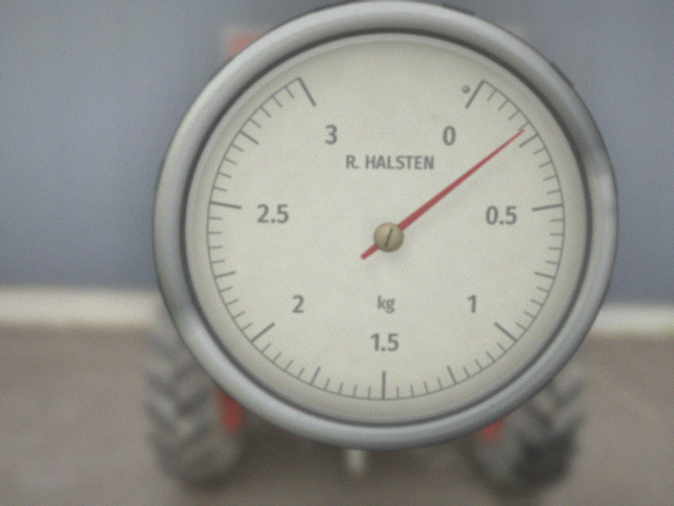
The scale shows 0.2 kg
